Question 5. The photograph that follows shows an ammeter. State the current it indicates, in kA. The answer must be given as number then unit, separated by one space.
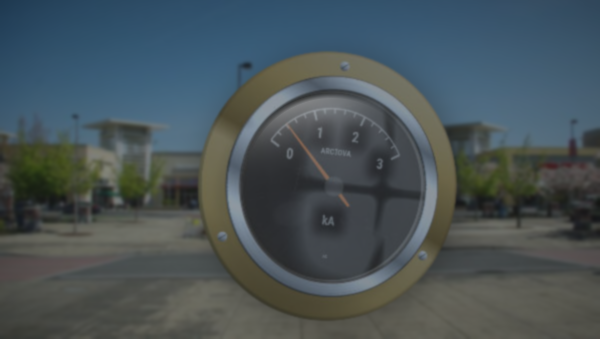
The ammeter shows 0.4 kA
